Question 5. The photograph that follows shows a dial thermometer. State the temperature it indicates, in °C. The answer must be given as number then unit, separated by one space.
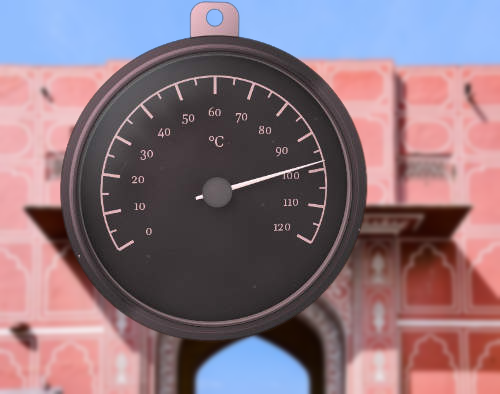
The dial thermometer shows 97.5 °C
